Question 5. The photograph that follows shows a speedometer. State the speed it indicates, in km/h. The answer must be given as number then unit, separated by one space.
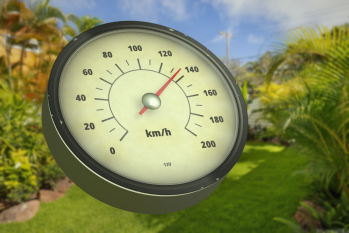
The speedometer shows 135 km/h
